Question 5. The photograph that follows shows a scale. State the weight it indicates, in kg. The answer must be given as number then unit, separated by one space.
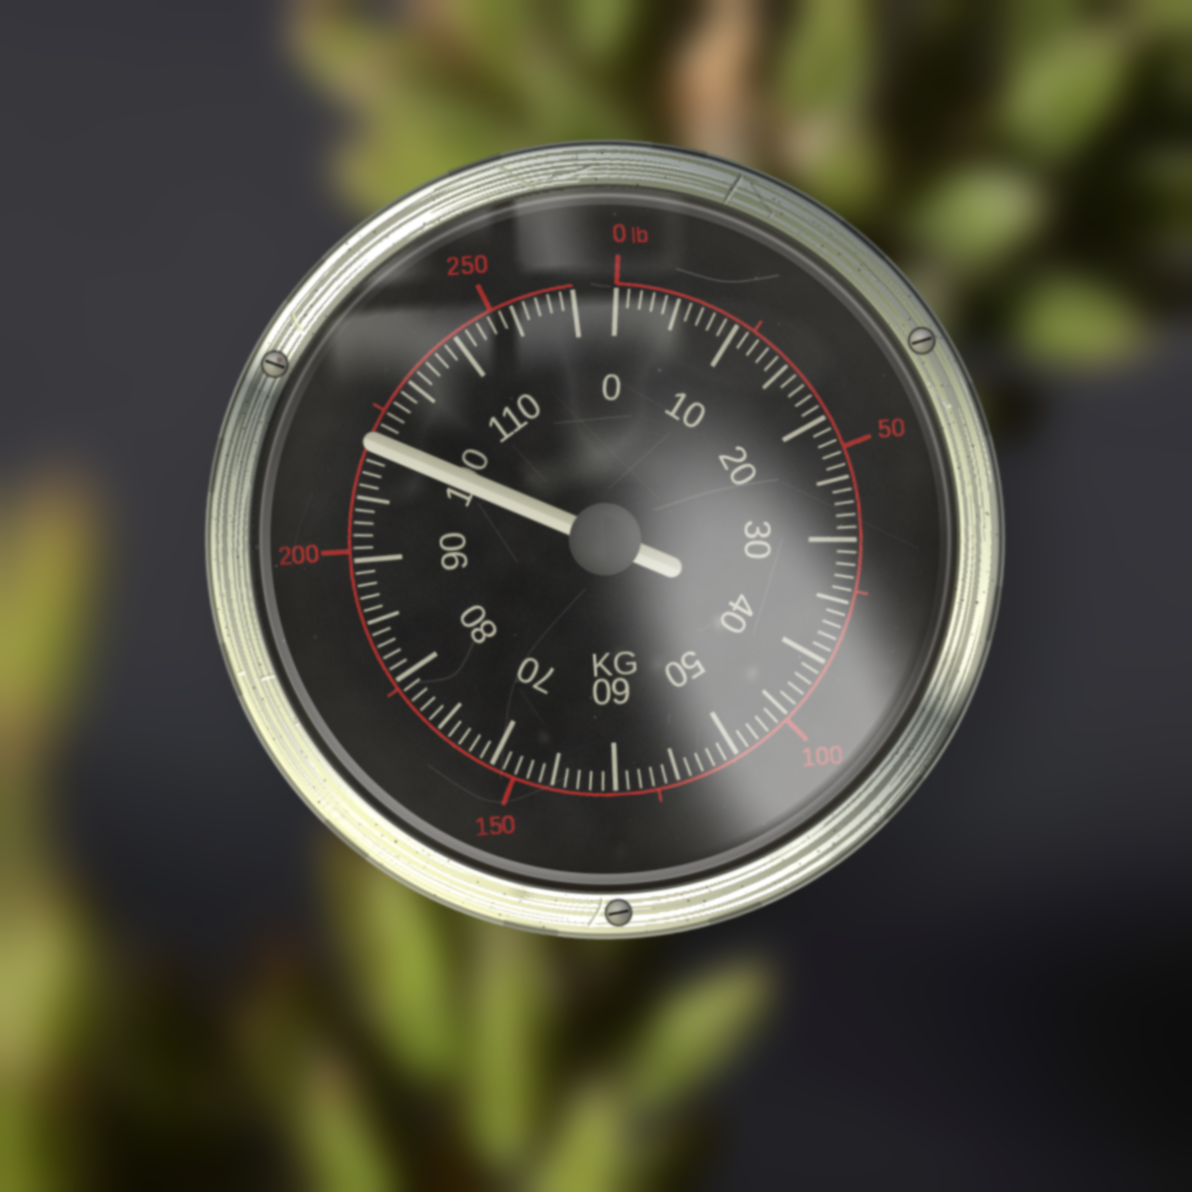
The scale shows 99.5 kg
